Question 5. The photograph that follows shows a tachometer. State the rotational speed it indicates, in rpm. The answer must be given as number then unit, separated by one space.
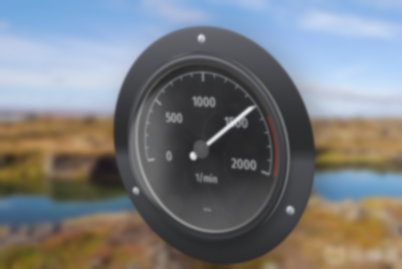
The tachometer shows 1500 rpm
